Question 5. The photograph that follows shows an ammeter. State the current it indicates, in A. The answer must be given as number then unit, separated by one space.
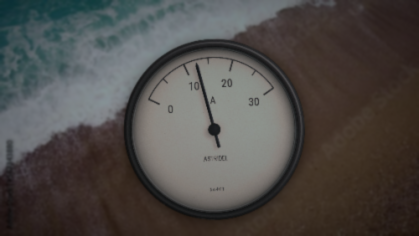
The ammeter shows 12.5 A
